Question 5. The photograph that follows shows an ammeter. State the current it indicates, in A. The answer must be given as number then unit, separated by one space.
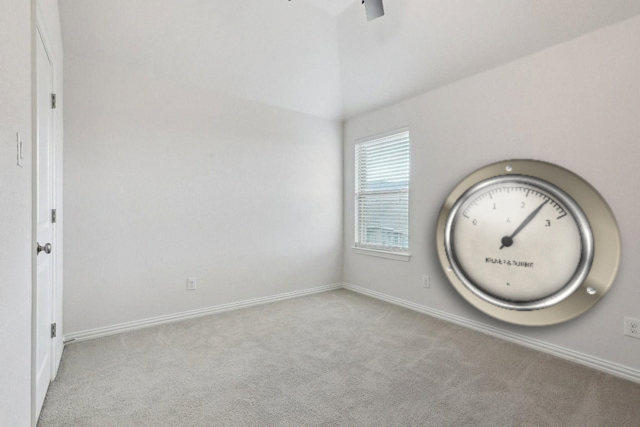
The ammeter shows 2.5 A
